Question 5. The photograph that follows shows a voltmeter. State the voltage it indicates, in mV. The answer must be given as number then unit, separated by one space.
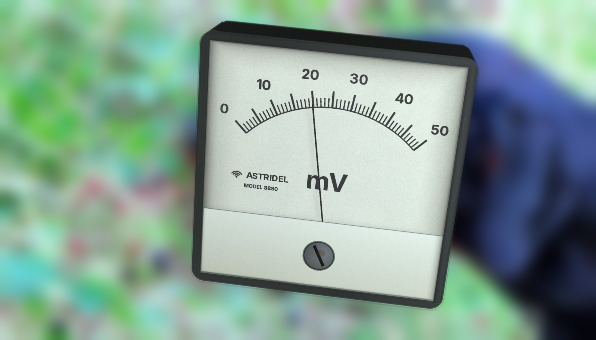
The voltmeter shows 20 mV
